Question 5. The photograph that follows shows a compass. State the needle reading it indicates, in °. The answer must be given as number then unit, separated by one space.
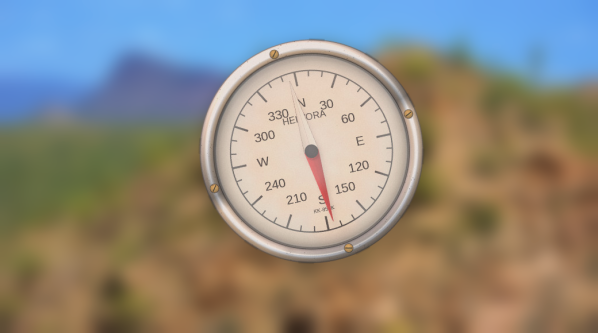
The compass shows 175 °
